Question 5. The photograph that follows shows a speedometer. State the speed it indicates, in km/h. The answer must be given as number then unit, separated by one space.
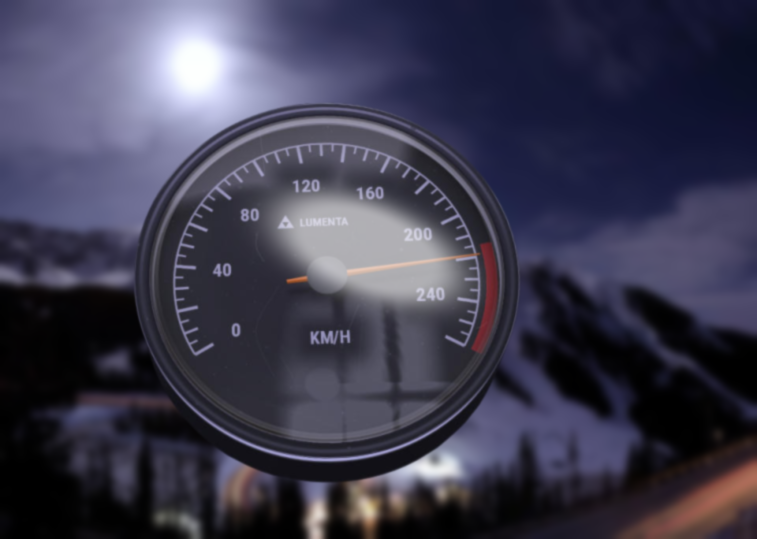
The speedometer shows 220 km/h
